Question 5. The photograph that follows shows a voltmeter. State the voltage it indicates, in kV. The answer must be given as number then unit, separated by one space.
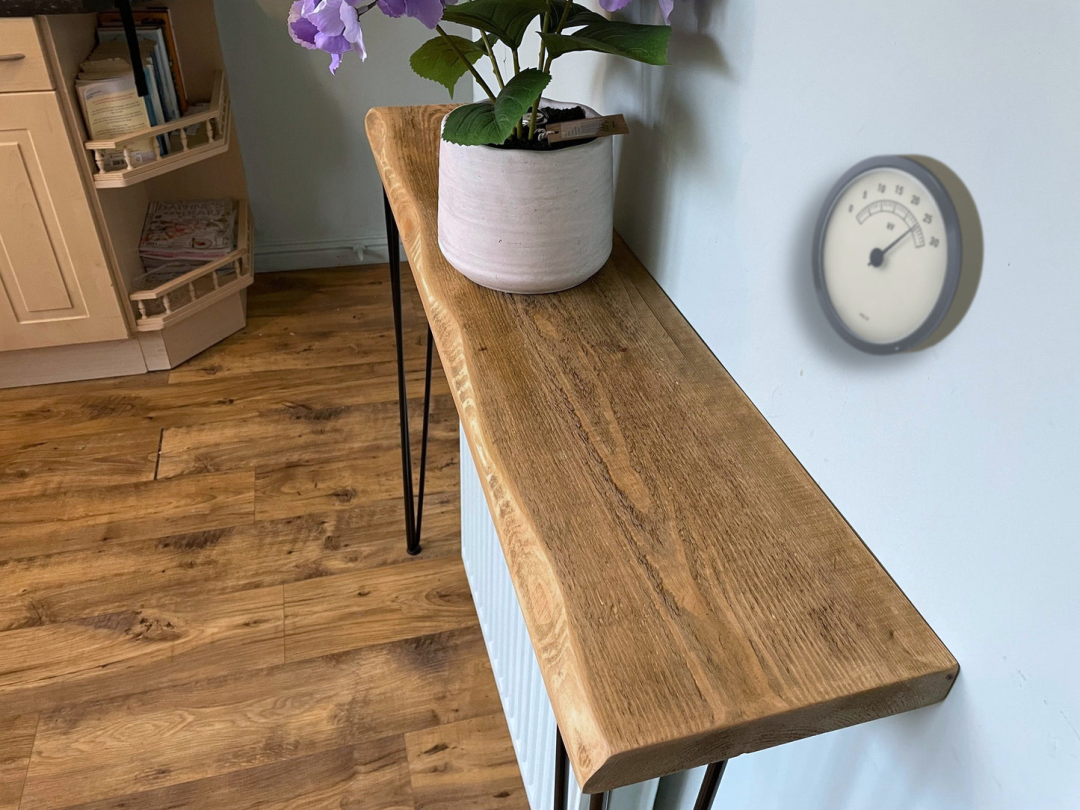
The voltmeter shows 25 kV
